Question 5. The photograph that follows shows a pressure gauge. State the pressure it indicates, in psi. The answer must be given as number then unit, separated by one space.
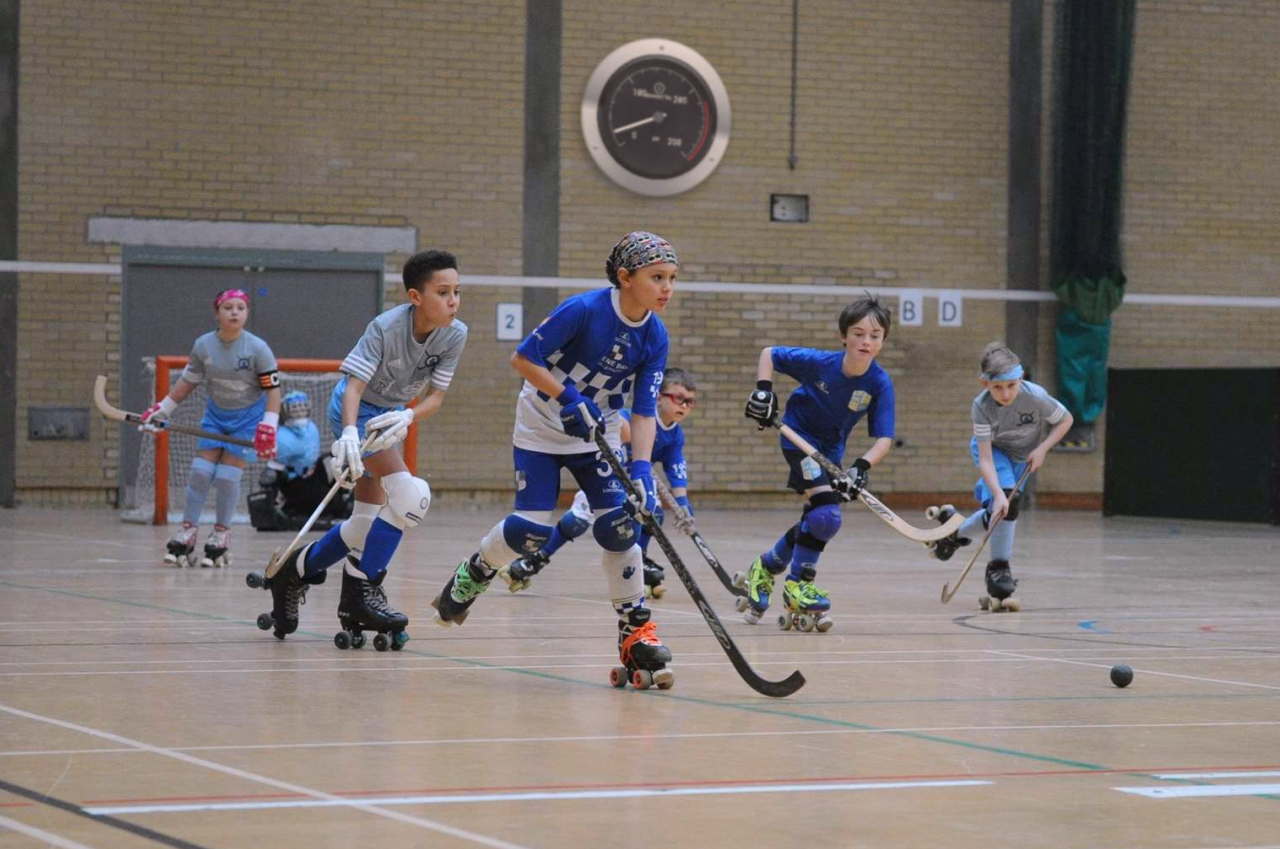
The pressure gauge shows 20 psi
